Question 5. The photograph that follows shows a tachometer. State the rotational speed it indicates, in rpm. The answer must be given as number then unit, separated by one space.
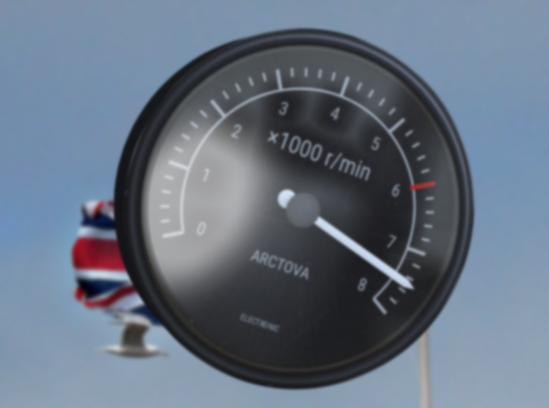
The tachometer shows 7500 rpm
